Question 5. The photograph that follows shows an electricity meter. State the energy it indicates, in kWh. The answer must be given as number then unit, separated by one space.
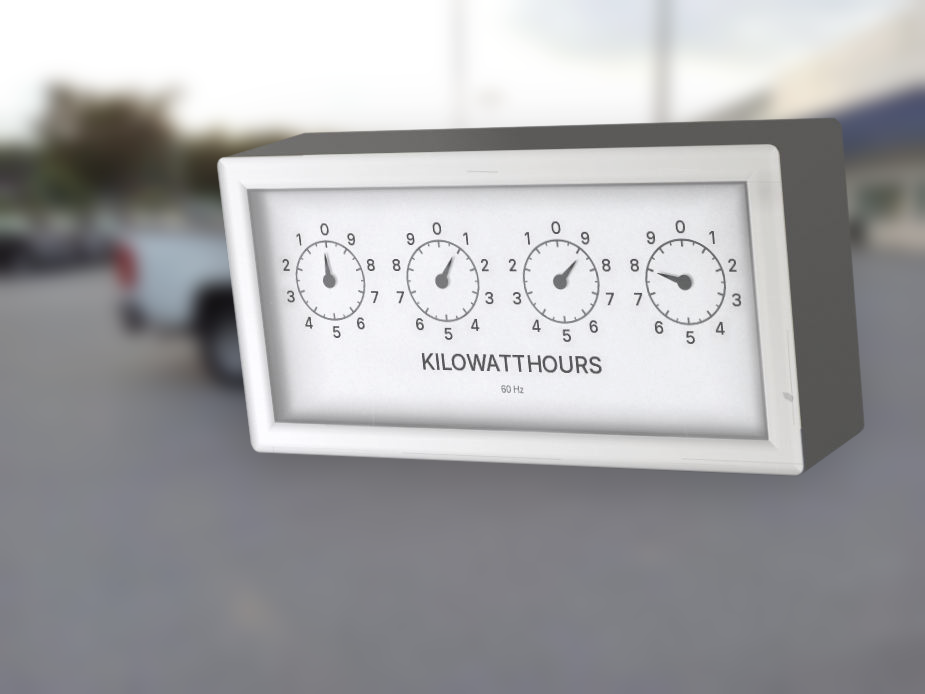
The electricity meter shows 88 kWh
